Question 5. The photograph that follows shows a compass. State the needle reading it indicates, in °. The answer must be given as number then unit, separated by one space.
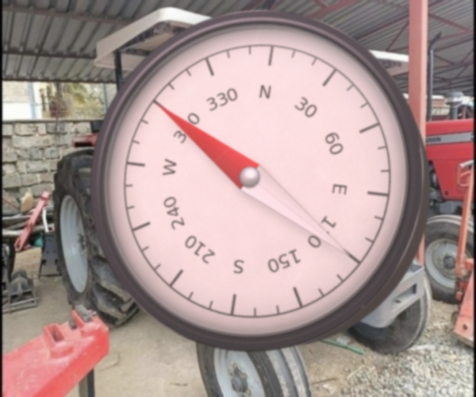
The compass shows 300 °
